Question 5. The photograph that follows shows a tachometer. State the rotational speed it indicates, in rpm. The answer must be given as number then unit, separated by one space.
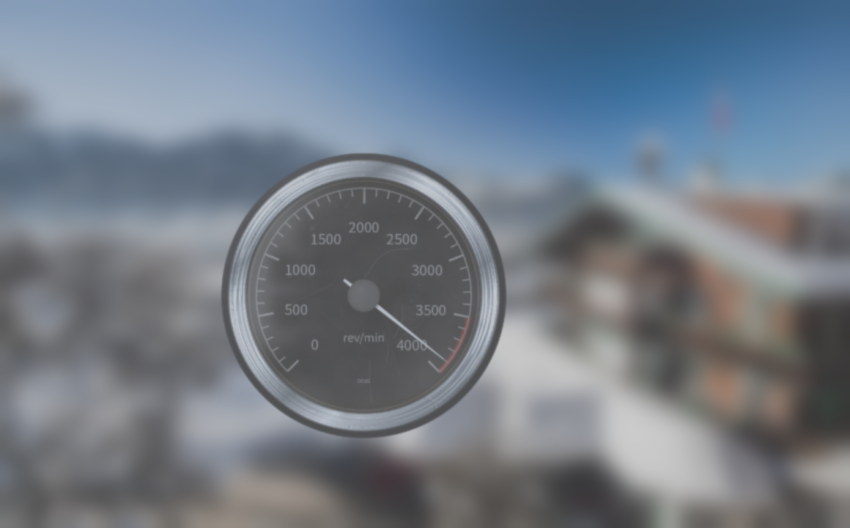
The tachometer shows 3900 rpm
